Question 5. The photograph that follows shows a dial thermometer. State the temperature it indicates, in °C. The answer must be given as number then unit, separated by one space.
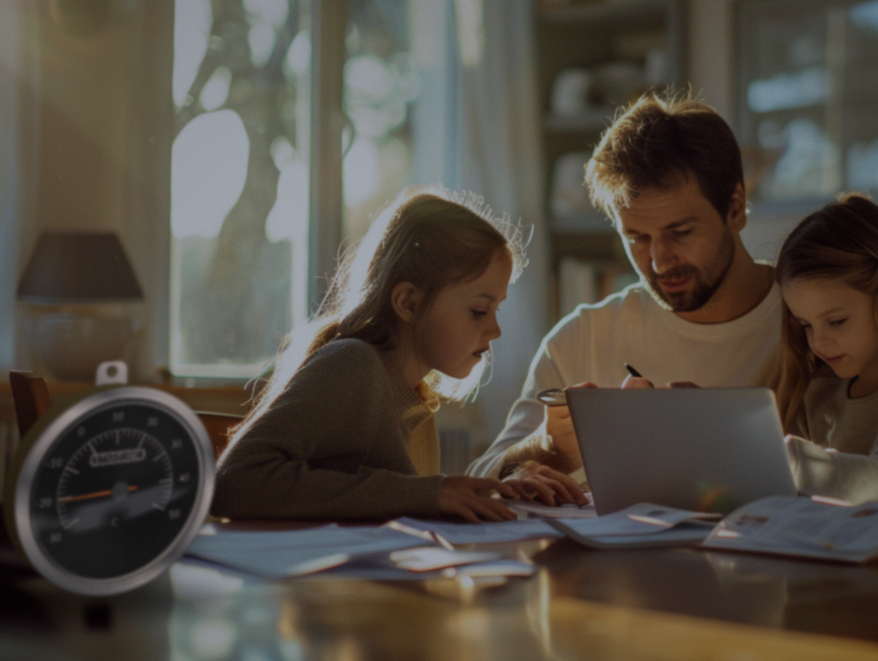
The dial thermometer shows -20 °C
